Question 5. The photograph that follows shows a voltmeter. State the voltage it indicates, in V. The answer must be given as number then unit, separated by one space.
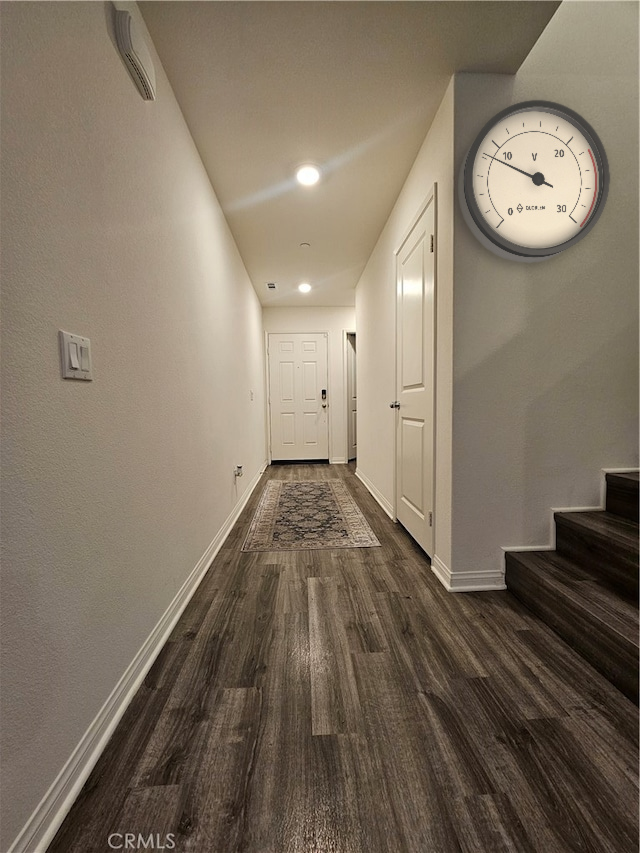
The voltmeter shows 8 V
